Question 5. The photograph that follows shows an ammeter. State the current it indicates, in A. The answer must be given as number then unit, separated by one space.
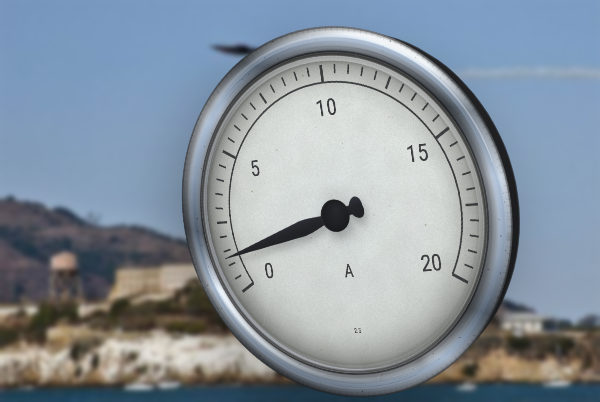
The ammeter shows 1.25 A
